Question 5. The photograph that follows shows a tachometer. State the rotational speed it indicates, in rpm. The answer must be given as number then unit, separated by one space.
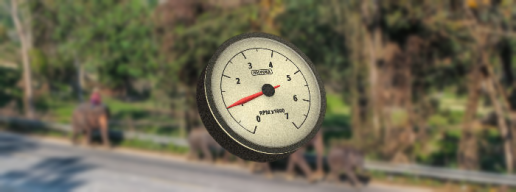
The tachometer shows 1000 rpm
